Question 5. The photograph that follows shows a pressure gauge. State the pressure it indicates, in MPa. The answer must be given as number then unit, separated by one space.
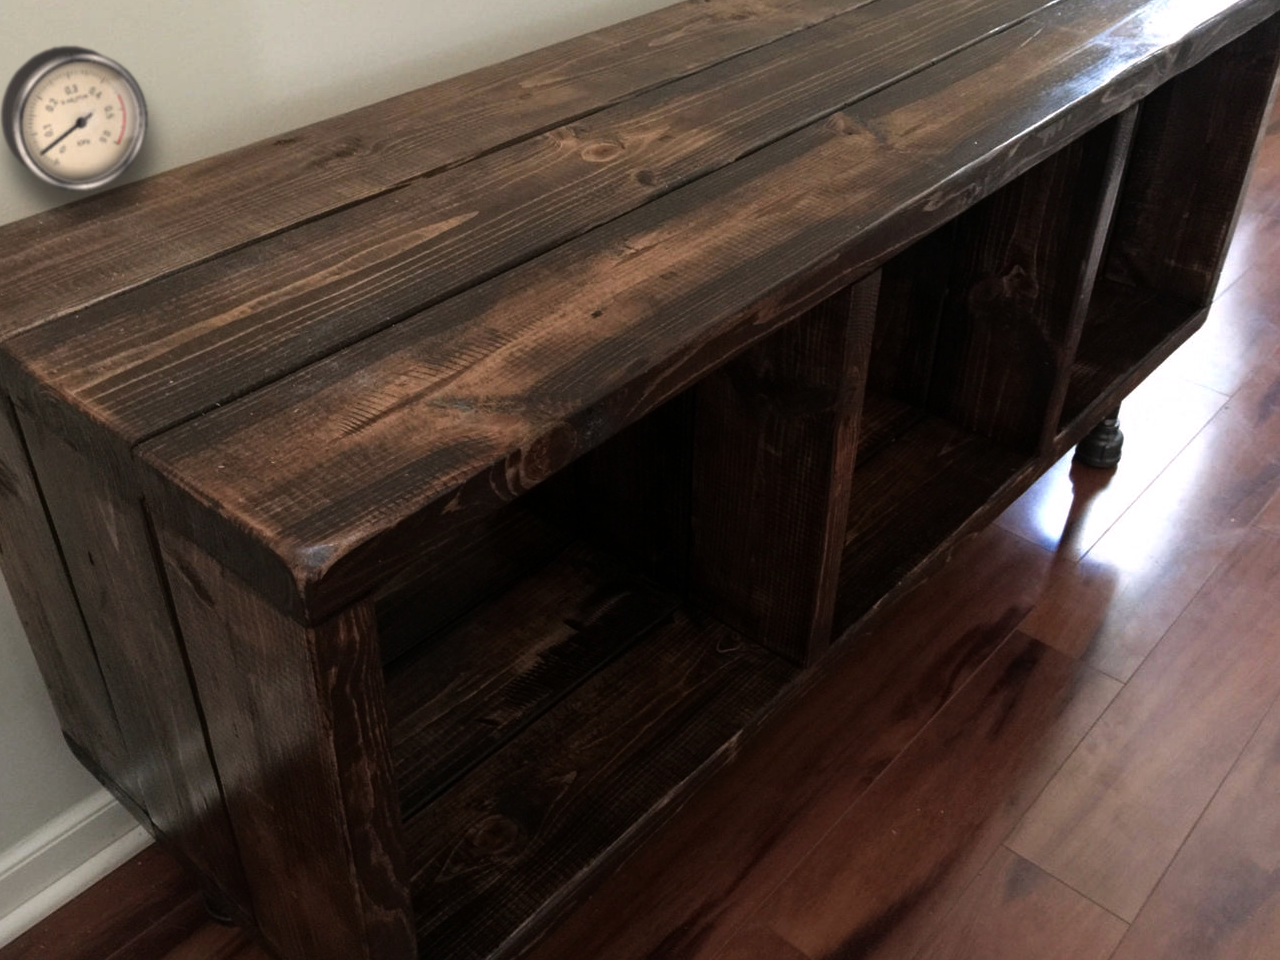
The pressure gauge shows 0.05 MPa
